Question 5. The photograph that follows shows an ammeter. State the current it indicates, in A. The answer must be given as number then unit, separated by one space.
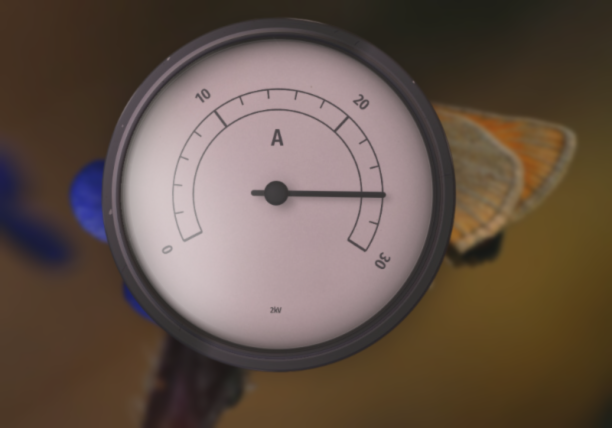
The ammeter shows 26 A
